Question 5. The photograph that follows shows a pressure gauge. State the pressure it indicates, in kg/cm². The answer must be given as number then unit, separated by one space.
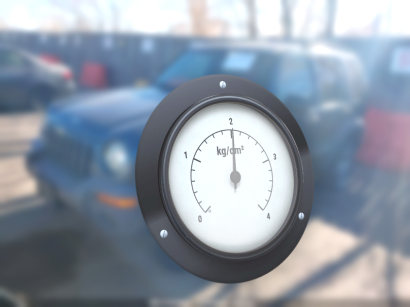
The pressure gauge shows 2 kg/cm²
